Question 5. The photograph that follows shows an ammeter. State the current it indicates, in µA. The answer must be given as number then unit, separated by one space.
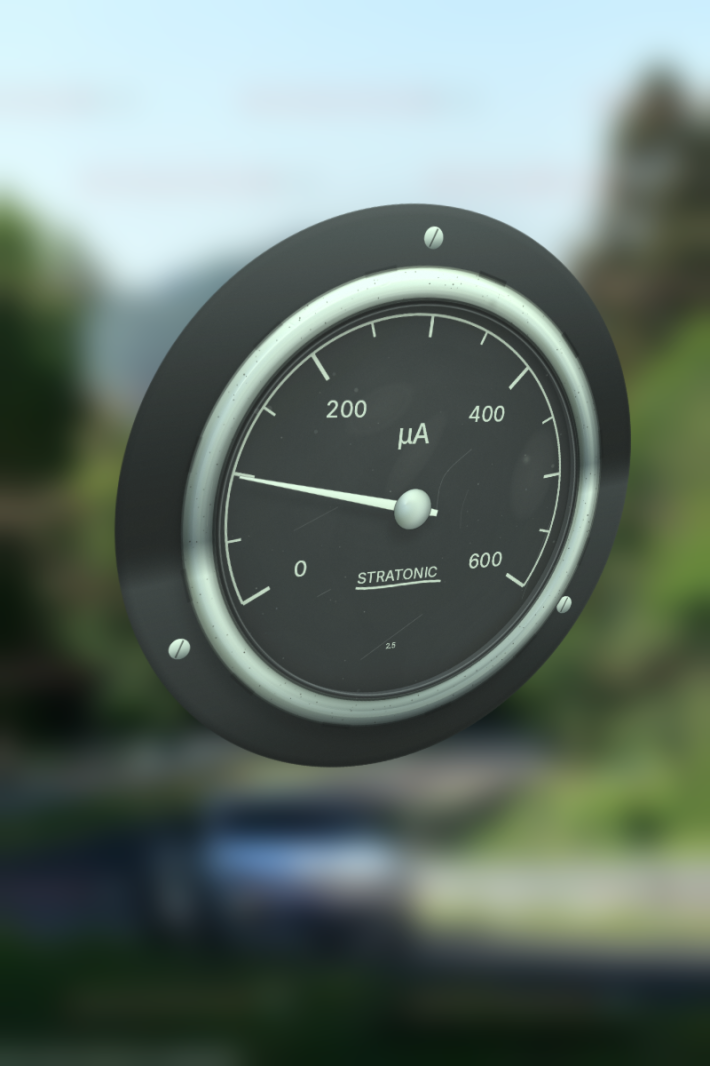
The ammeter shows 100 µA
